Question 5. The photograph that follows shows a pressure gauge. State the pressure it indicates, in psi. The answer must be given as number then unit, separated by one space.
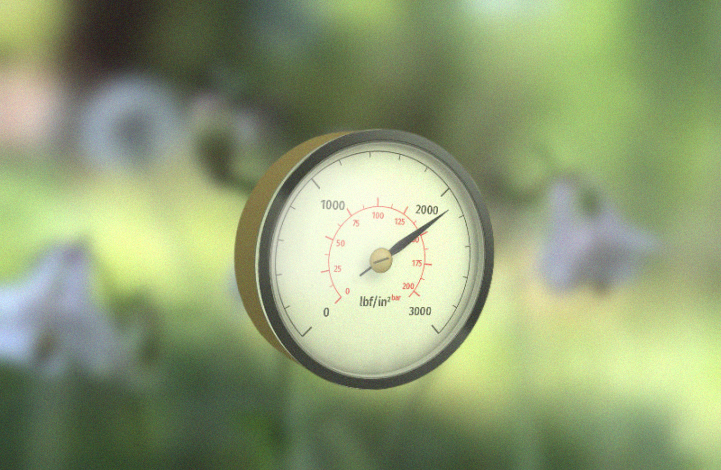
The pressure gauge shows 2100 psi
